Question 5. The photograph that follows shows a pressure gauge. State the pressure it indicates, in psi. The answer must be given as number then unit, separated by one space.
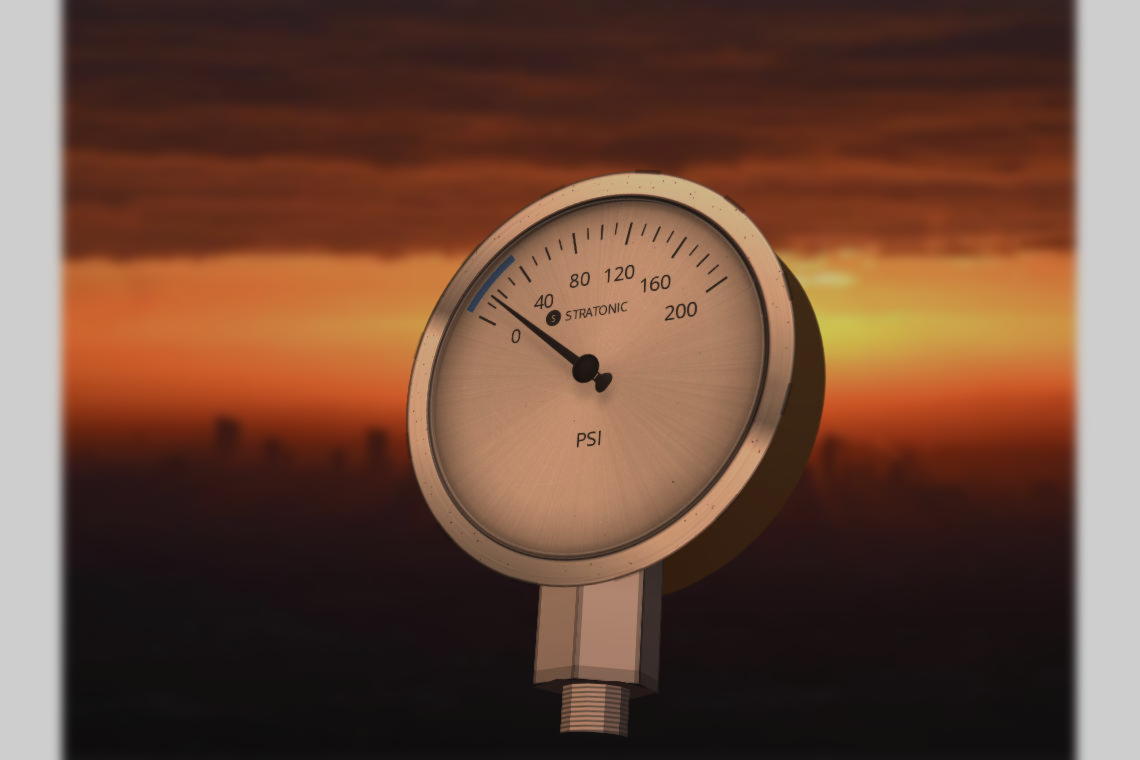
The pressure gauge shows 15 psi
